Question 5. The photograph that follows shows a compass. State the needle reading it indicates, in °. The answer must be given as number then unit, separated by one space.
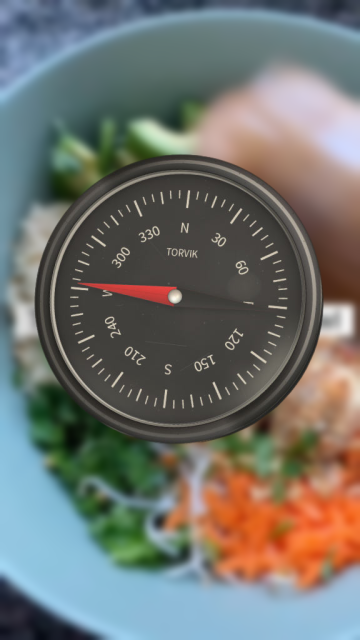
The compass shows 272.5 °
